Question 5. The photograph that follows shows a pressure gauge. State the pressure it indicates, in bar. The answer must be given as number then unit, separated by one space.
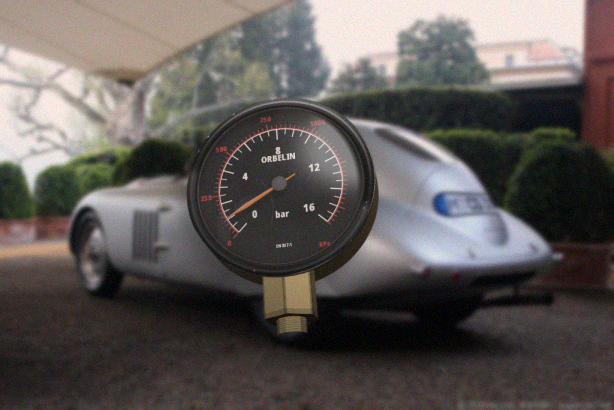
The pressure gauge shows 1 bar
